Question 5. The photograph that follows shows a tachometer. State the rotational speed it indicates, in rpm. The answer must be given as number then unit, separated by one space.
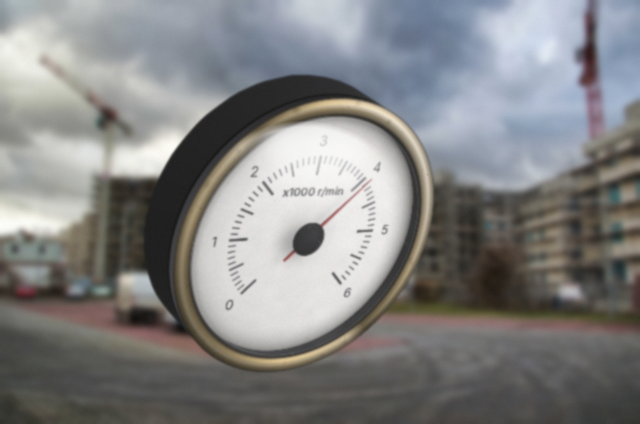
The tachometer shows 4000 rpm
